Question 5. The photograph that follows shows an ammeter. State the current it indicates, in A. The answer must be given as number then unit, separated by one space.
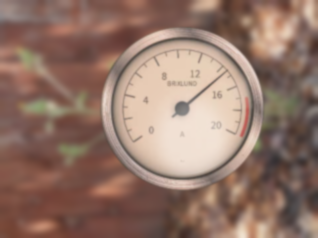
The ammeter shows 14.5 A
